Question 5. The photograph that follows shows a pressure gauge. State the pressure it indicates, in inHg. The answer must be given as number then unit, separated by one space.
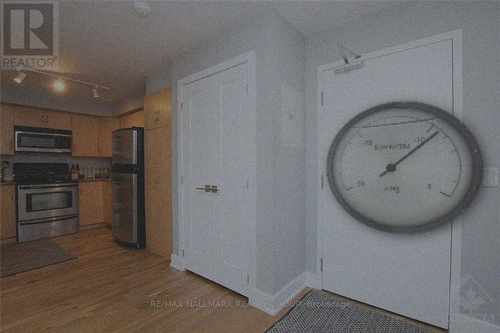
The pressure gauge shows -9 inHg
